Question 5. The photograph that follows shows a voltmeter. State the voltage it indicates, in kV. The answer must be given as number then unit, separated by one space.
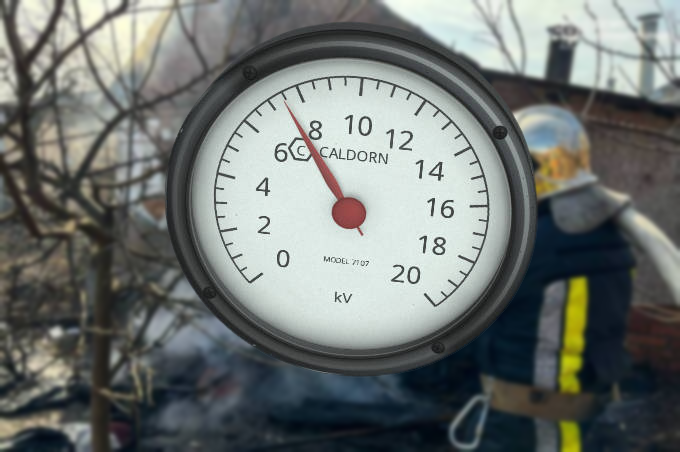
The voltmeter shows 7.5 kV
